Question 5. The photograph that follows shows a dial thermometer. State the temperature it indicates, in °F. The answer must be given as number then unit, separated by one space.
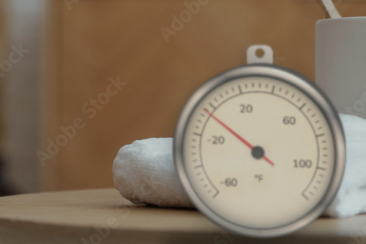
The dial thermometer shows -4 °F
